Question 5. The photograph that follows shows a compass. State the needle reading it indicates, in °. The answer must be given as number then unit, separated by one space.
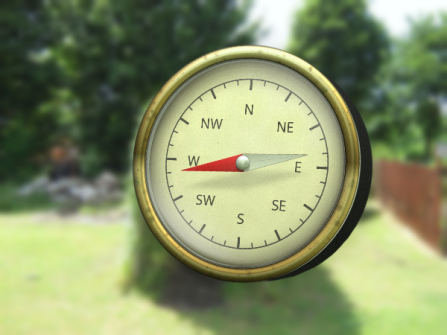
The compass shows 260 °
